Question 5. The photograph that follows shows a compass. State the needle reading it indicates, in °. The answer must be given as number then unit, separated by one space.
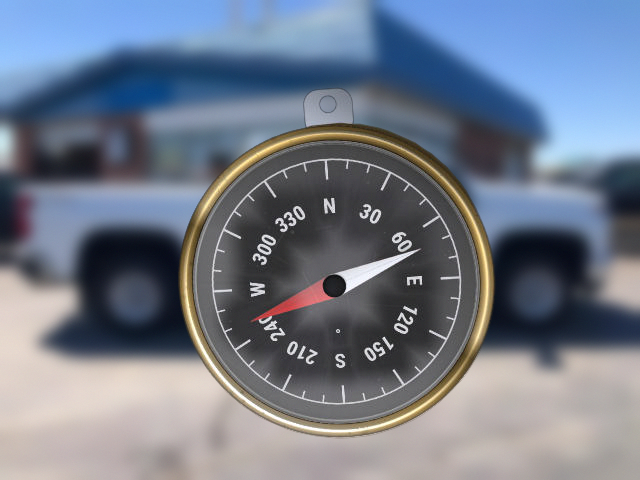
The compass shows 250 °
